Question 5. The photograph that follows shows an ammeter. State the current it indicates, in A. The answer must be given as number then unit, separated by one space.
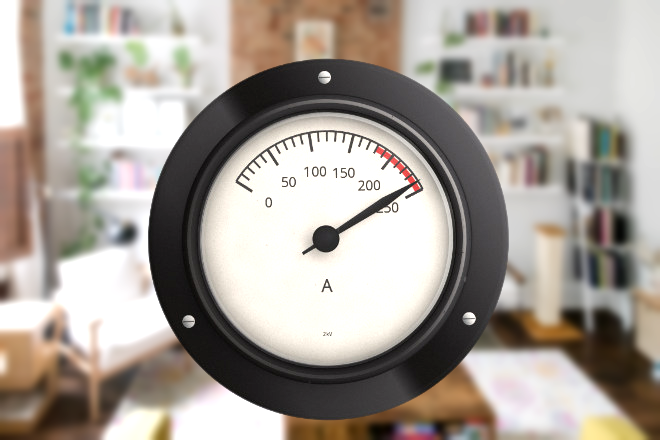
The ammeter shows 240 A
